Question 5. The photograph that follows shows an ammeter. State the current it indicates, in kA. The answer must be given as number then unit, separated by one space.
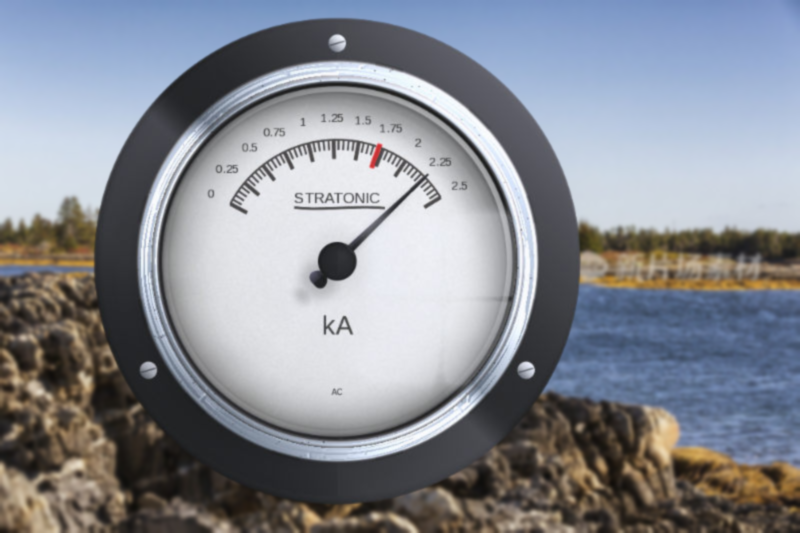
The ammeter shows 2.25 kA
